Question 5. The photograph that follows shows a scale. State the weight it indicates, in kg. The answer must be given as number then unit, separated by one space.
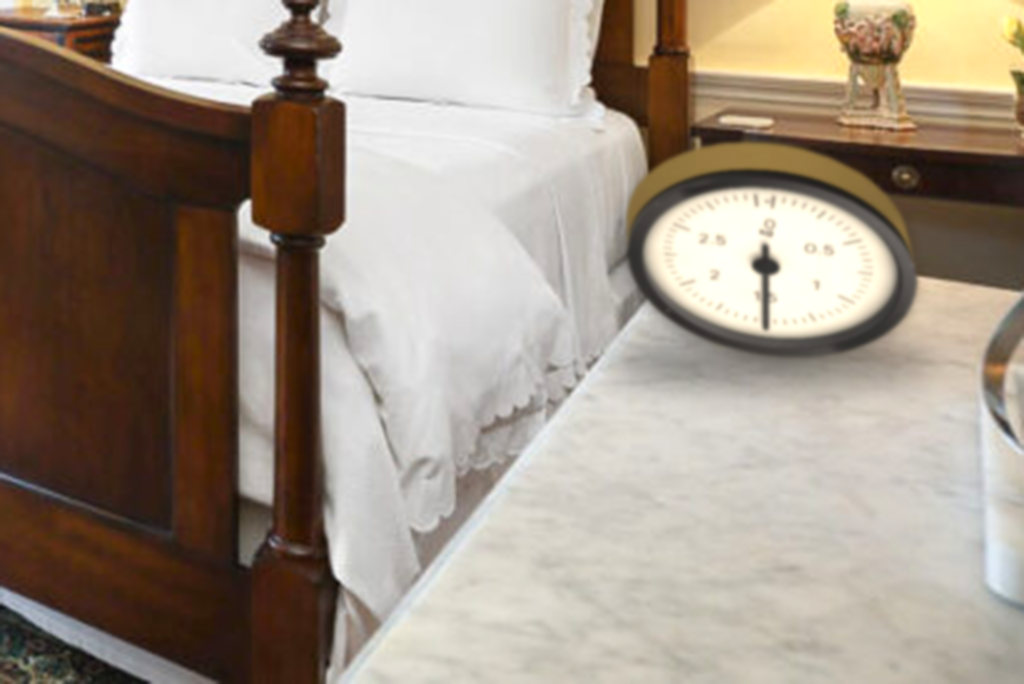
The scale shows 1.5 kg
